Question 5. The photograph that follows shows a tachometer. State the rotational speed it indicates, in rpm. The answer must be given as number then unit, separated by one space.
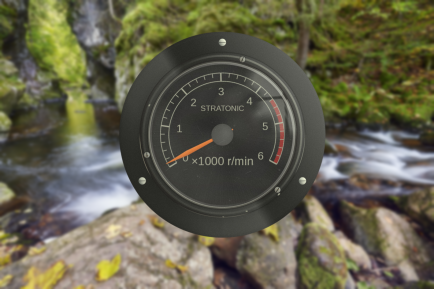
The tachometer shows 100 rpm
